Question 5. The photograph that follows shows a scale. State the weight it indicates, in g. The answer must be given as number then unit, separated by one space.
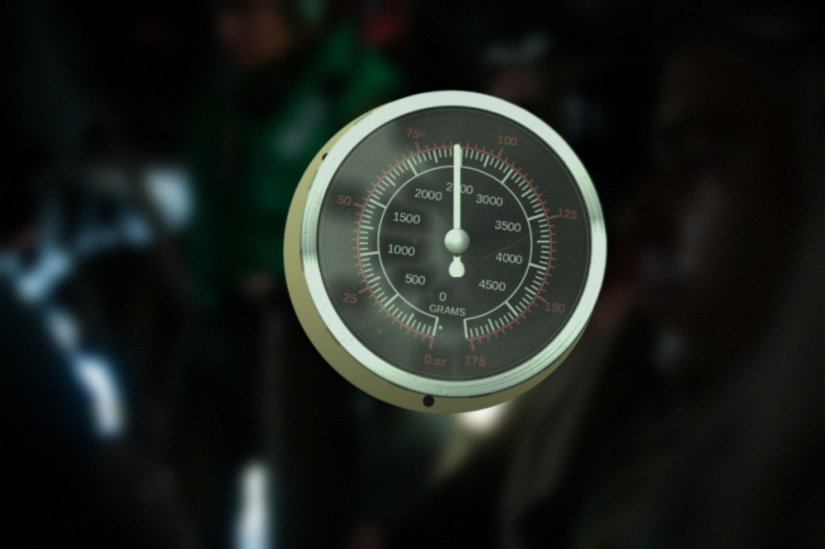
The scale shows 2450 g
